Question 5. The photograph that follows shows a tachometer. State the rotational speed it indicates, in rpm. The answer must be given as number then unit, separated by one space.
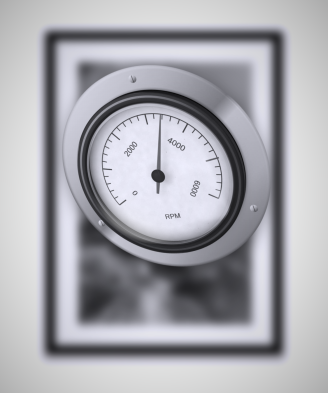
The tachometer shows 3400 rpm
